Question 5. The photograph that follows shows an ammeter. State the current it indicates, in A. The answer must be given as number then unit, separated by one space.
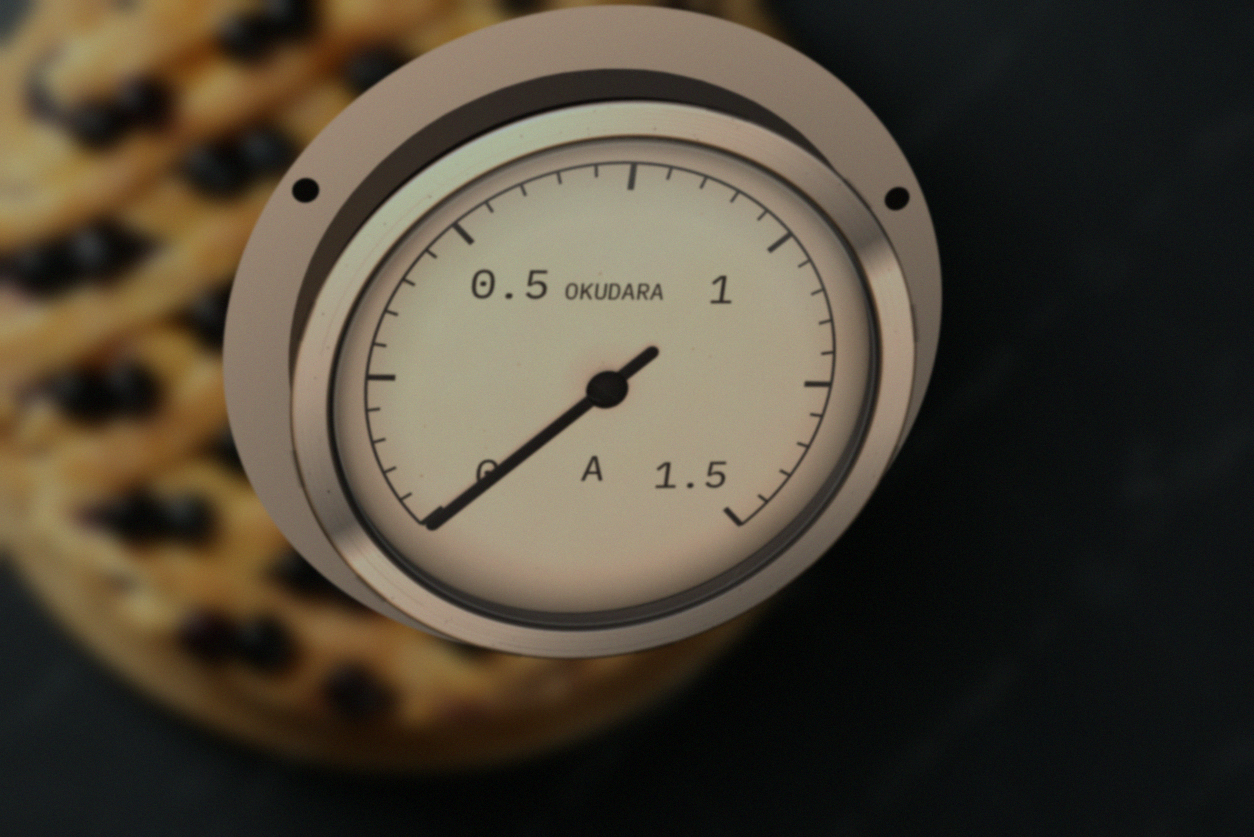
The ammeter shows 0 A
